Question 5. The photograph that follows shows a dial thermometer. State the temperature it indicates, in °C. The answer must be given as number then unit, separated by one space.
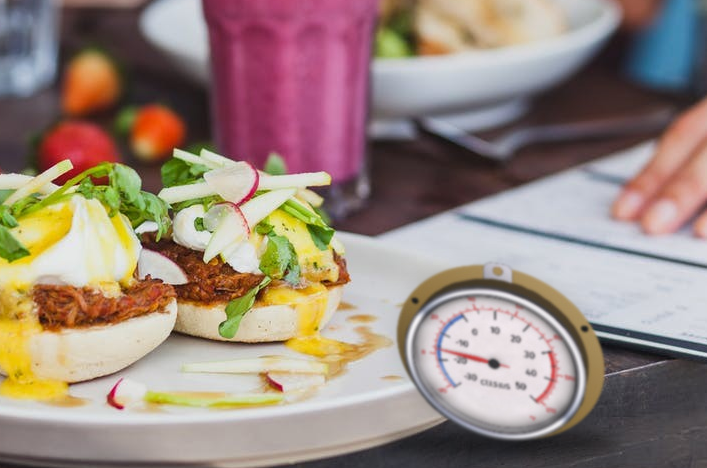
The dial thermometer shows -15 °C
